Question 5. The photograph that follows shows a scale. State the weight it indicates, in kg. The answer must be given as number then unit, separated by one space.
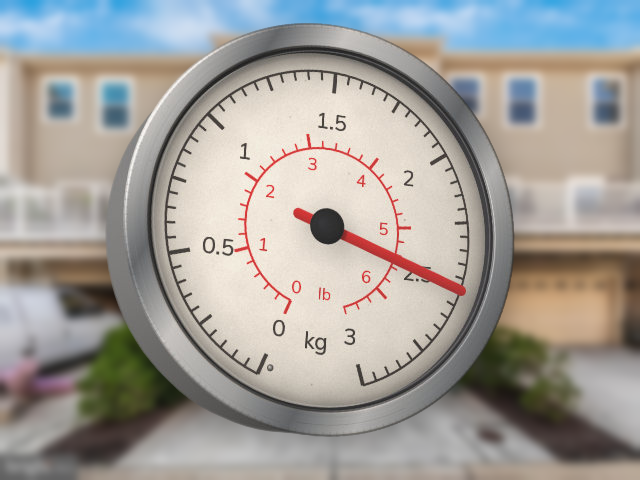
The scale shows 2.5 kg
